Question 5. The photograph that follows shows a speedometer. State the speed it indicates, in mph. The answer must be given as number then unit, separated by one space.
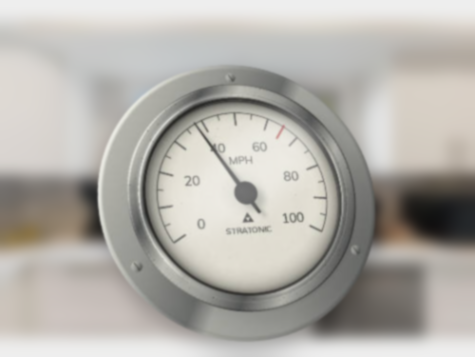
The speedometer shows 37.5 mph
